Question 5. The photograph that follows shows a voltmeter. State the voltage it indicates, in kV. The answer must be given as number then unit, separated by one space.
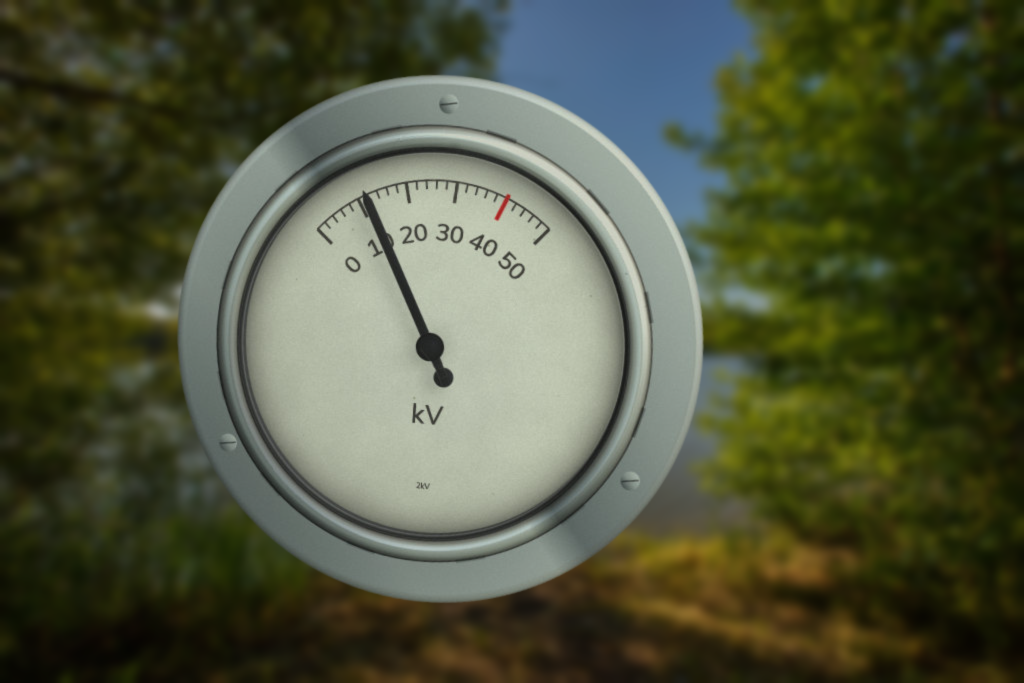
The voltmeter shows 12 kV
